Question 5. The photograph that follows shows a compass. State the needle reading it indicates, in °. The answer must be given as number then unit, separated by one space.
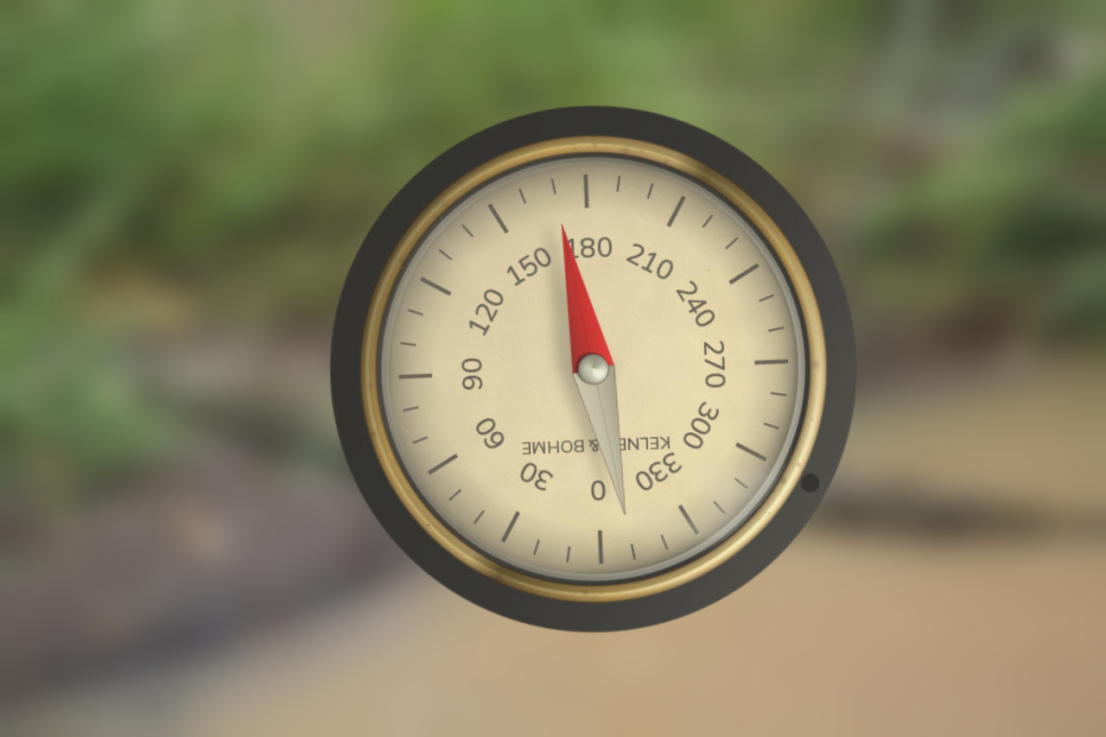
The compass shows 170 °
